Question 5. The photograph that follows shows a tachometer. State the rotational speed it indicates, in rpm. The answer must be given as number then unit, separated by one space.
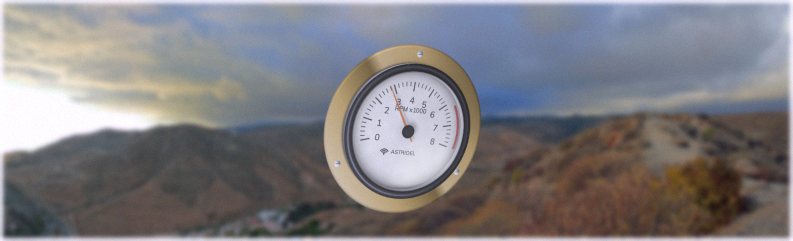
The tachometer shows 2800 rpm
